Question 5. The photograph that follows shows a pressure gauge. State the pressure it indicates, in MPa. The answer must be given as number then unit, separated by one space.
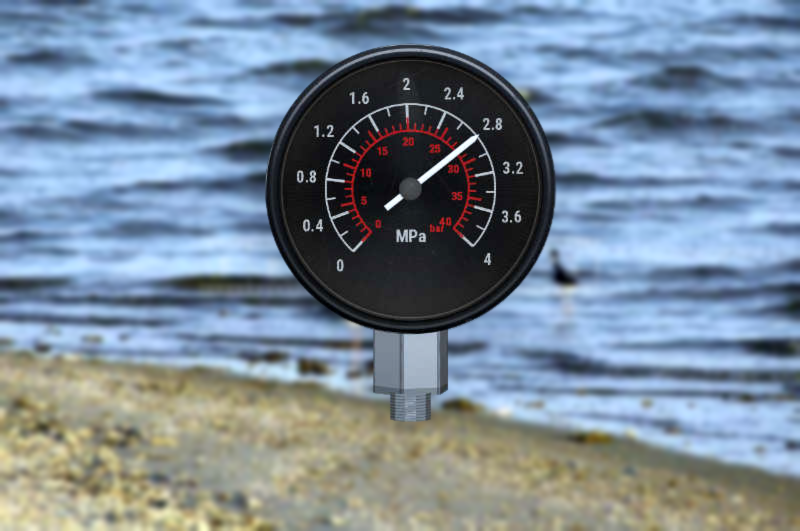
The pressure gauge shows 2.8 MPa
